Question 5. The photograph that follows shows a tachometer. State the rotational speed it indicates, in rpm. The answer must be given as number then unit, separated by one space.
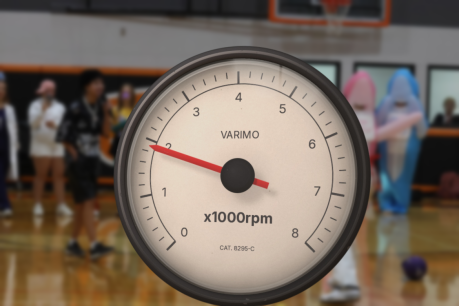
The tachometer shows 1900 rpm
